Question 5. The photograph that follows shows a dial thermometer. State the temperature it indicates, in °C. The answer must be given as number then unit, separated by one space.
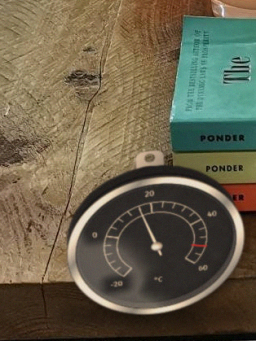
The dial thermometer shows 16 °C
